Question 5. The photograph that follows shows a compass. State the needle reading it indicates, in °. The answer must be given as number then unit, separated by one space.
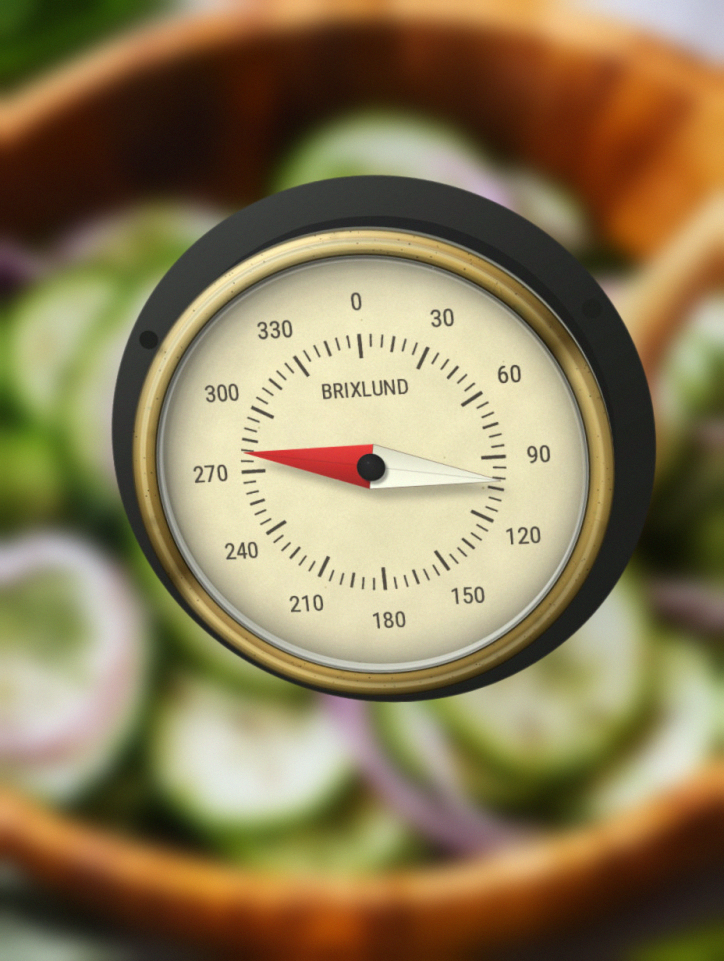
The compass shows 280 °
